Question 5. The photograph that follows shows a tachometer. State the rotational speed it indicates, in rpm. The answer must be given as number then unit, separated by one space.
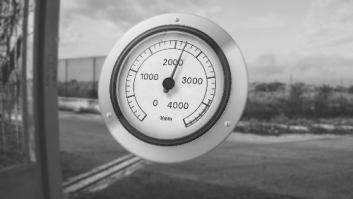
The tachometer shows 2200 rpm
